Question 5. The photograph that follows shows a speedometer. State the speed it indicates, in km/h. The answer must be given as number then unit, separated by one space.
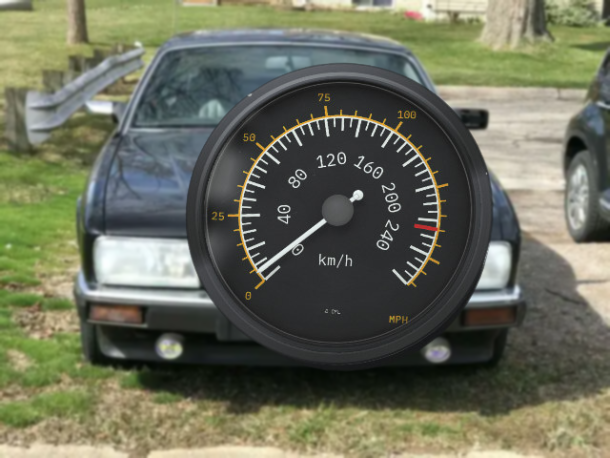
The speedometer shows 5 km/h
